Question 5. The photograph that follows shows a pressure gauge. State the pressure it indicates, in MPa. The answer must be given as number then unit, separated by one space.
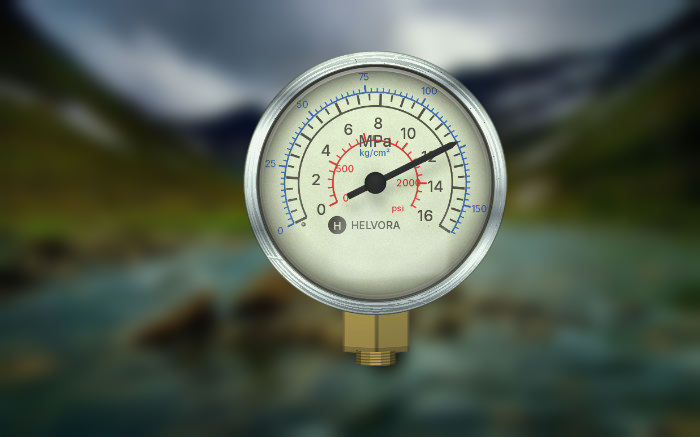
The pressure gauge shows 12 MPa
